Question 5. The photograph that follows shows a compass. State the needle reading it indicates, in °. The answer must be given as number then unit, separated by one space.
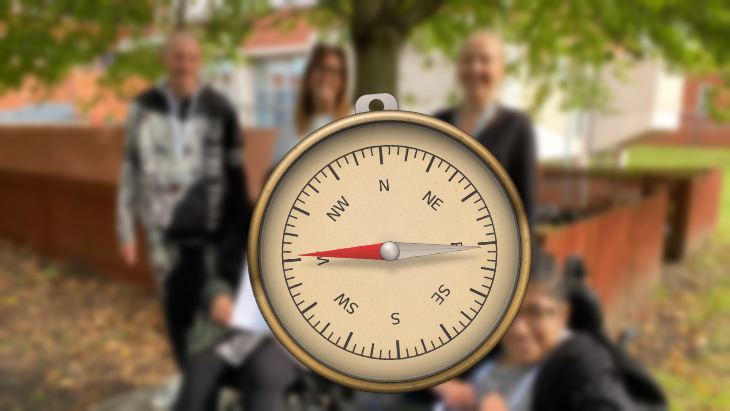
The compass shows 272.5 °
